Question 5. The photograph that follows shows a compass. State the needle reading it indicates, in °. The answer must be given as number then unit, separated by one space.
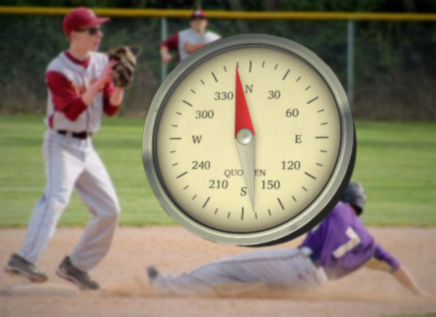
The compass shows 350 °
